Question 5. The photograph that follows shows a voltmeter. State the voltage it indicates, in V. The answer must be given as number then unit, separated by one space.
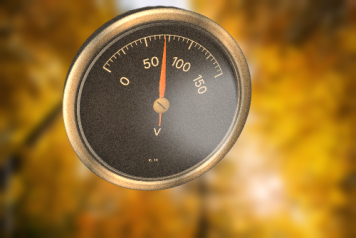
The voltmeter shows 70 V
